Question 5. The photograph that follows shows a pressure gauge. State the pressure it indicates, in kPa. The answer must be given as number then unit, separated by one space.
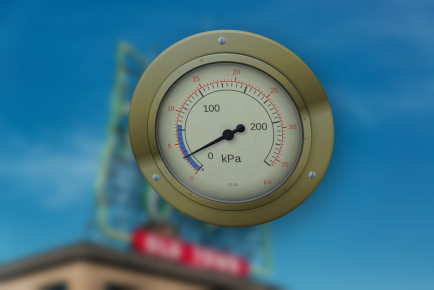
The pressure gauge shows 20 kPa
